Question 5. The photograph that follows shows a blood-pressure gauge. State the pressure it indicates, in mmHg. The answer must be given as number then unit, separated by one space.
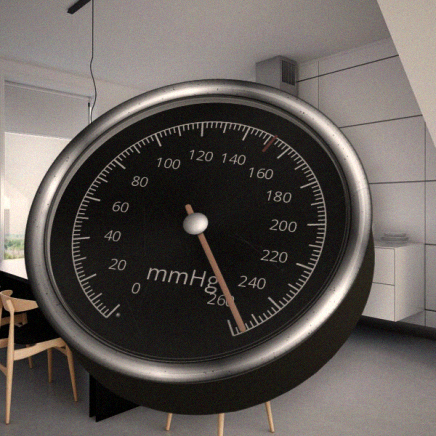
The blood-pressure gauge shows 256 mmHg
